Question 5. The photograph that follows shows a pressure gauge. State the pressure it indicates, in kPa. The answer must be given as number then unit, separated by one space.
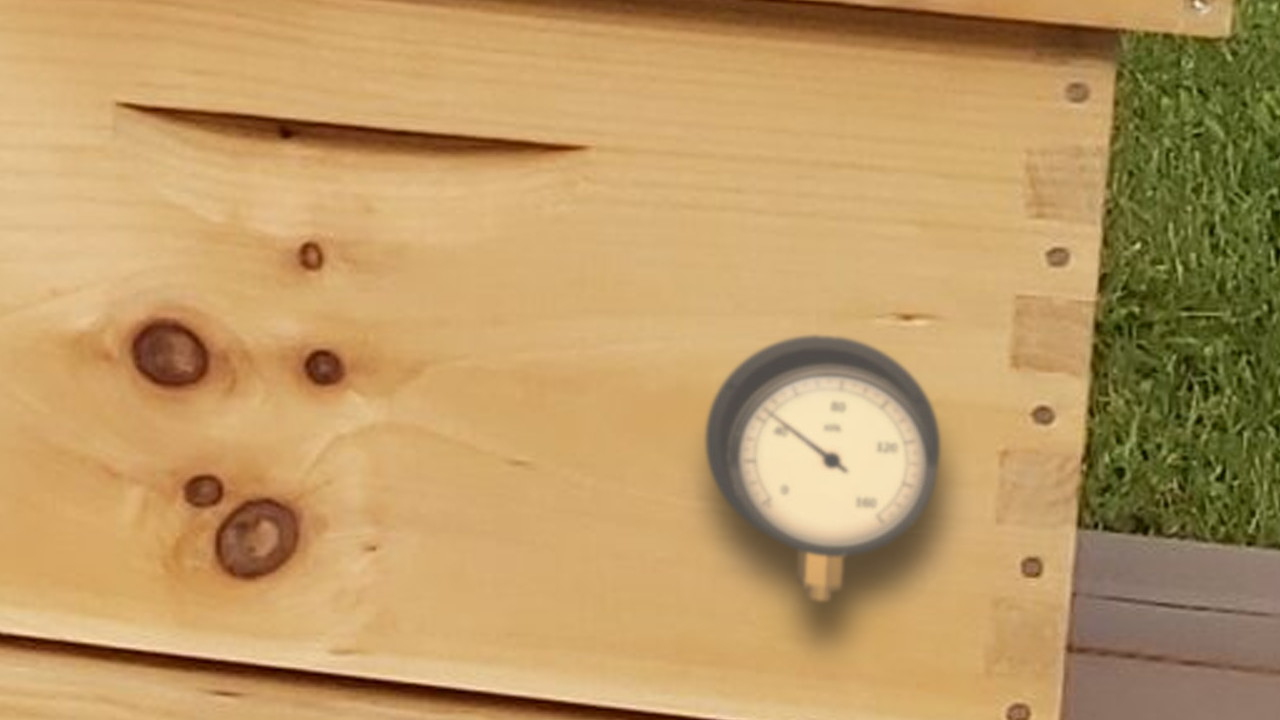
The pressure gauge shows 45 kPa
